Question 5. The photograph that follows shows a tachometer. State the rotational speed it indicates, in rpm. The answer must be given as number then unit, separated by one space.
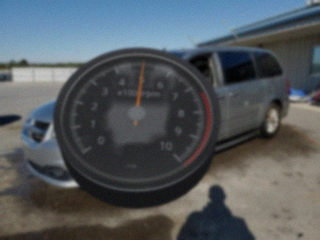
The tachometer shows 5000 rpm
